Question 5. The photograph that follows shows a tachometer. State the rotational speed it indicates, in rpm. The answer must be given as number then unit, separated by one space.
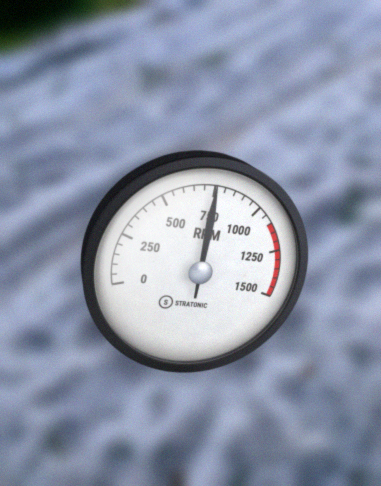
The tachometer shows 750 rpm
